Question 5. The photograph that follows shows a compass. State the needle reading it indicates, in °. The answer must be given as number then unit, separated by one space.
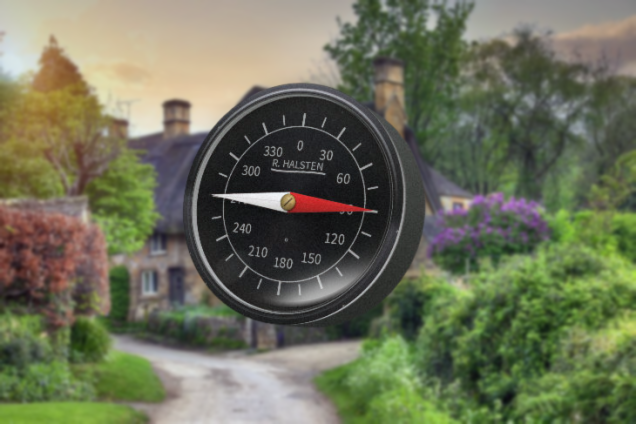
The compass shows 90 °
